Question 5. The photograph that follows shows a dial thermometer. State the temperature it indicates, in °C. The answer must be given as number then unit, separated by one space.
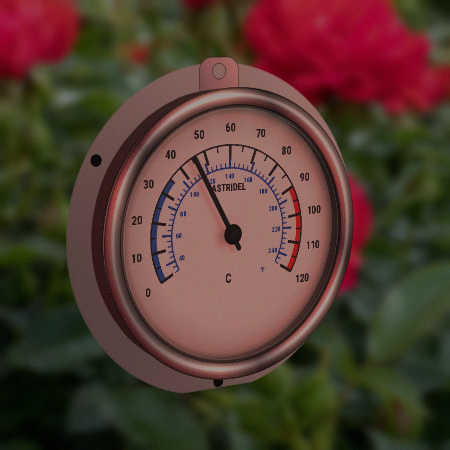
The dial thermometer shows 45 °C
